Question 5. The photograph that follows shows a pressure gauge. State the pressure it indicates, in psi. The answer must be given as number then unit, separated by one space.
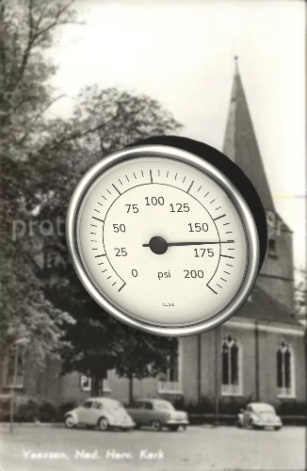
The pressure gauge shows 165 psi
